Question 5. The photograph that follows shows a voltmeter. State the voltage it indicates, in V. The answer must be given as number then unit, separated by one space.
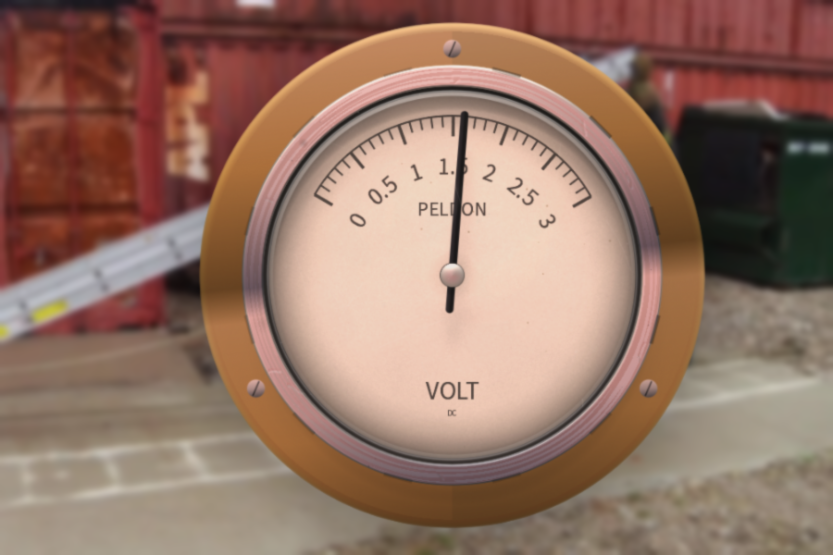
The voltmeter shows 1.6 V
